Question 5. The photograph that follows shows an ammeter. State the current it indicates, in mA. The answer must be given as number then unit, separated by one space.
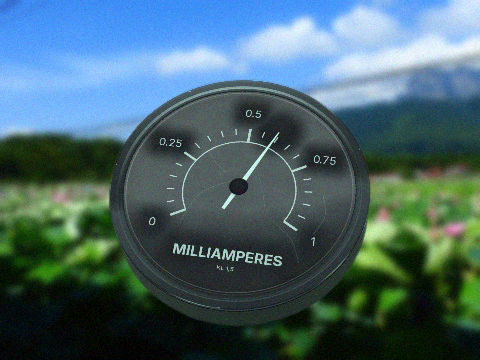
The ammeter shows 0.6 mA
